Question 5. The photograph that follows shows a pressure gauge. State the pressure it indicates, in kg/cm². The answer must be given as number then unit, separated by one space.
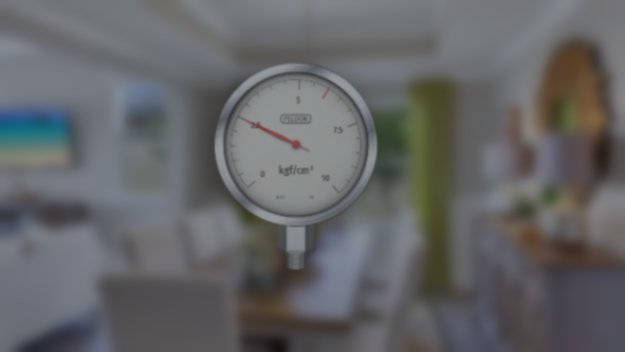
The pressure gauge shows 2.5 kg/cm²
